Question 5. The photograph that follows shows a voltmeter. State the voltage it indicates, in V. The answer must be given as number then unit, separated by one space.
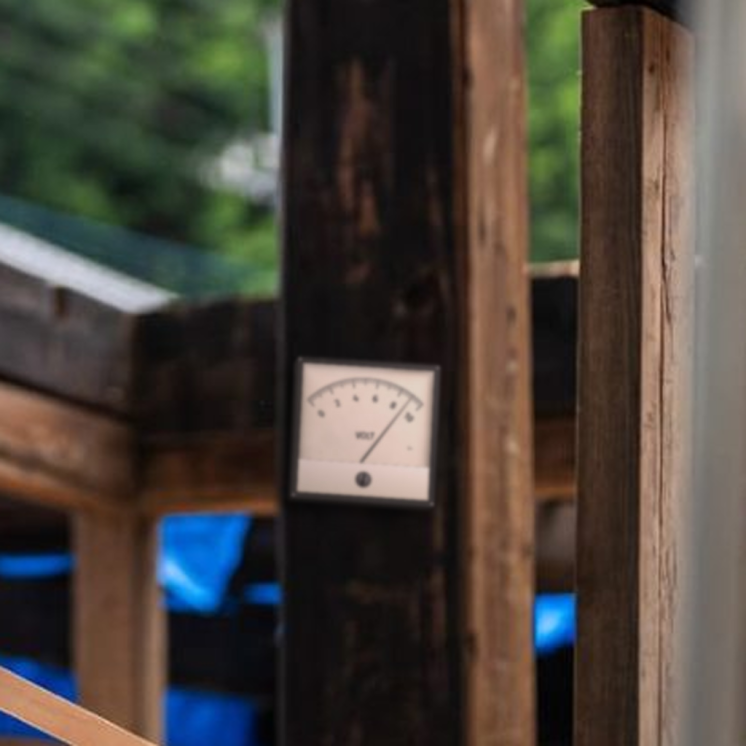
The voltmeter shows 9 V
